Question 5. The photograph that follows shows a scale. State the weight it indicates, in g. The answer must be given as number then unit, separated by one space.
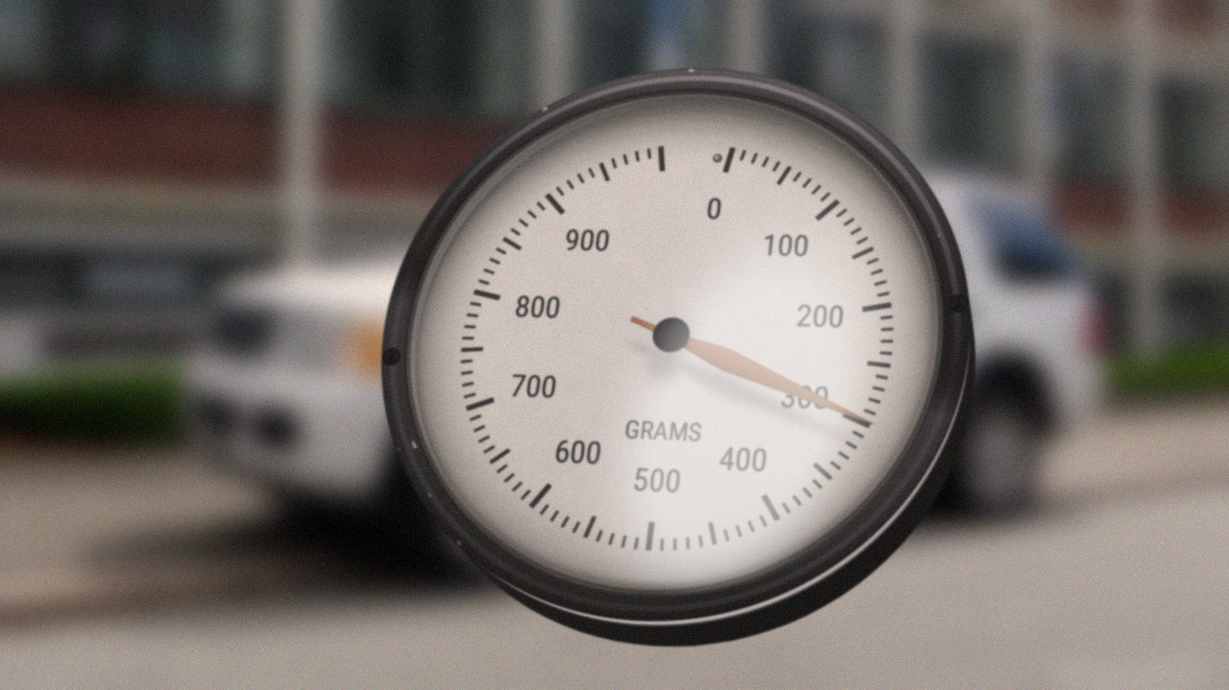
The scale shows 300 g
